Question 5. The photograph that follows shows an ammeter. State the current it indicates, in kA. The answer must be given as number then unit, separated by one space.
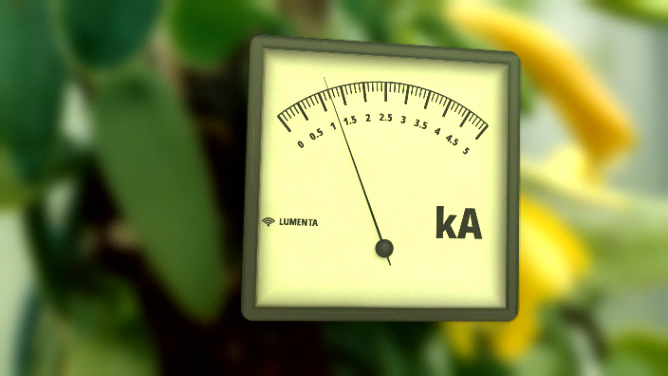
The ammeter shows 1.2 kA
